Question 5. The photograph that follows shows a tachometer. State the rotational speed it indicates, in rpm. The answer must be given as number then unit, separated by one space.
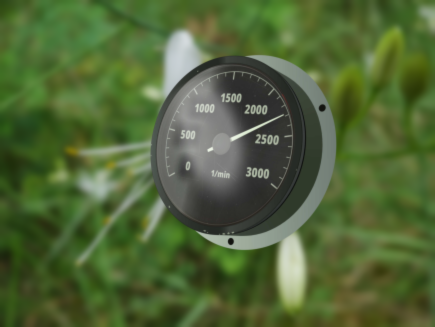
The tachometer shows 2300 rpm
